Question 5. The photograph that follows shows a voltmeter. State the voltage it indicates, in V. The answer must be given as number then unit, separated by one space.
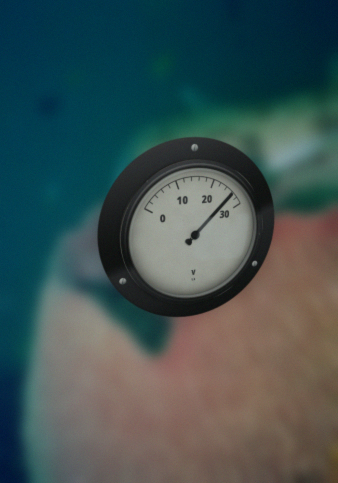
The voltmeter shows 26 V
